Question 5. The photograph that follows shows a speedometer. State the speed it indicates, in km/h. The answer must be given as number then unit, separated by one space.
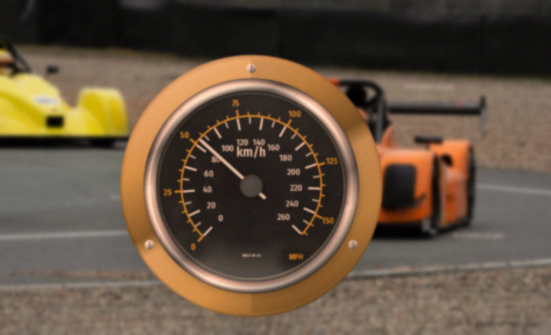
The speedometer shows 85 km/h
